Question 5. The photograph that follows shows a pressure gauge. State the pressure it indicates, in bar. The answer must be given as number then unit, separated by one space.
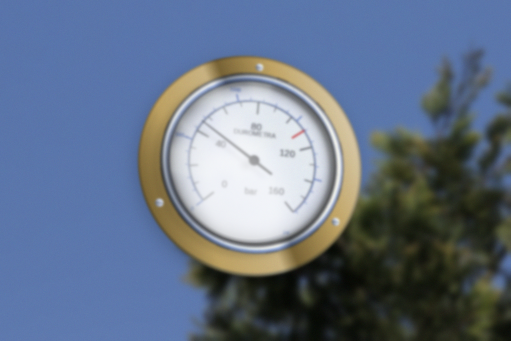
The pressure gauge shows 45 bar
